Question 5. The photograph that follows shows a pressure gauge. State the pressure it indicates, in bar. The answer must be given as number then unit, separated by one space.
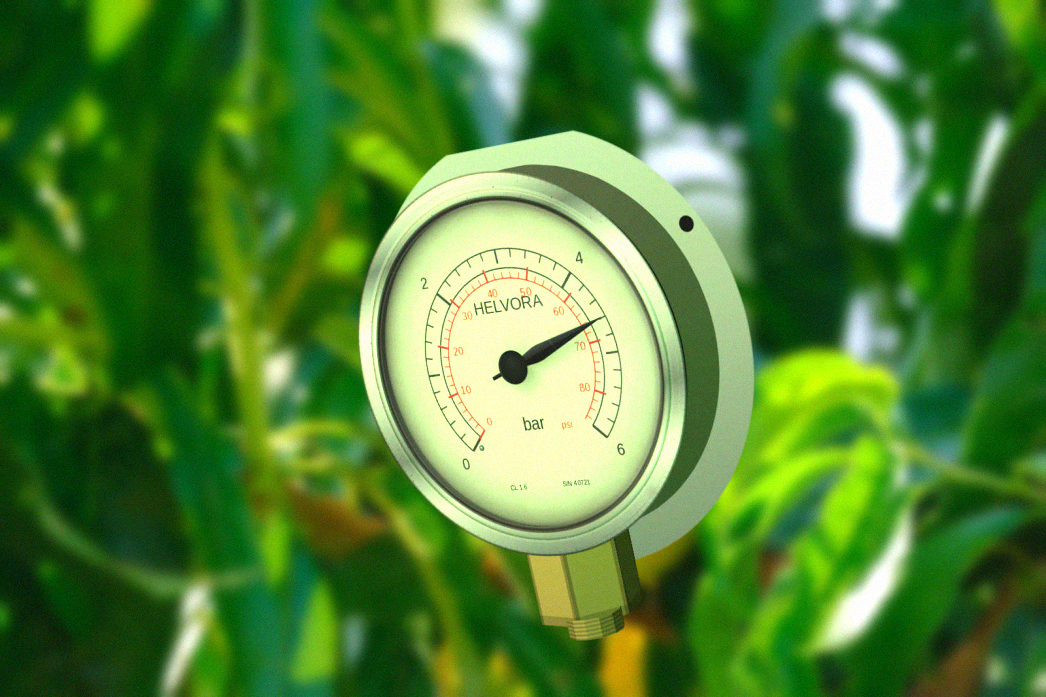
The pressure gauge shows 4.6 bar
